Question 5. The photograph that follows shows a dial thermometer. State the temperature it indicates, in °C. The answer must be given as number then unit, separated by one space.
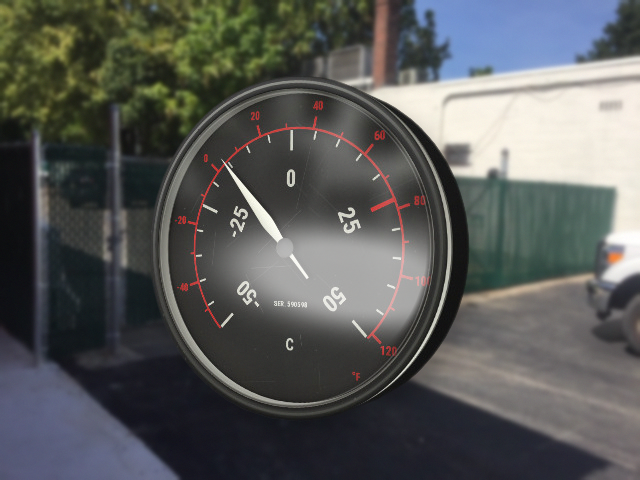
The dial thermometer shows -15 °C
